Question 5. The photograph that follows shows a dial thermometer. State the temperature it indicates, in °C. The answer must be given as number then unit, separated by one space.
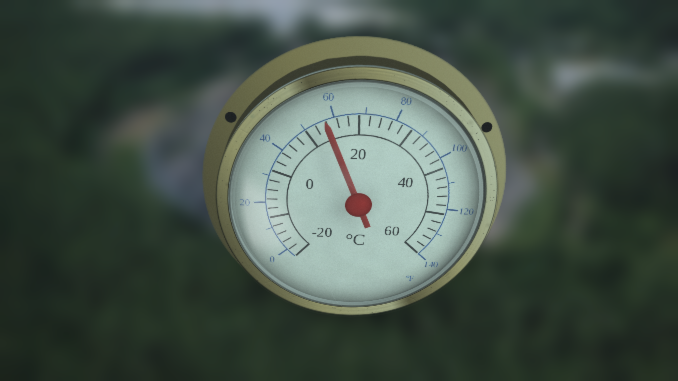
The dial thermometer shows 14 °C
